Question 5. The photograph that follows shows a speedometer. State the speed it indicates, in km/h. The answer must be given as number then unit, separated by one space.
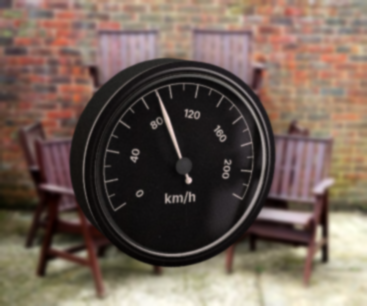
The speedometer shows 90 km/h
